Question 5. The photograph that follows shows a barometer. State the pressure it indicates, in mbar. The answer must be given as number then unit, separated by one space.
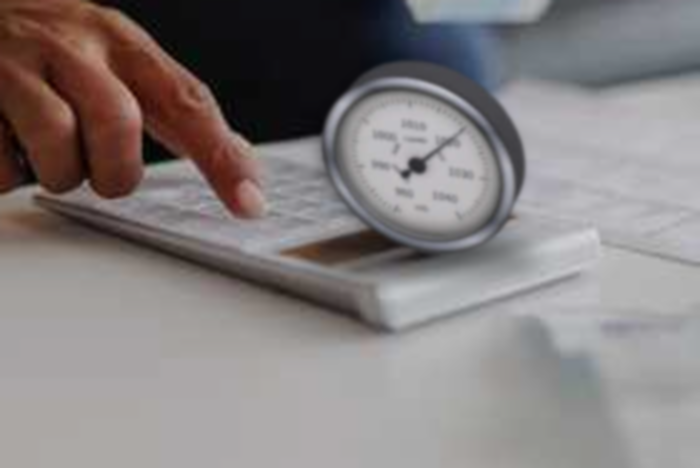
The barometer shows 1020 mbar
